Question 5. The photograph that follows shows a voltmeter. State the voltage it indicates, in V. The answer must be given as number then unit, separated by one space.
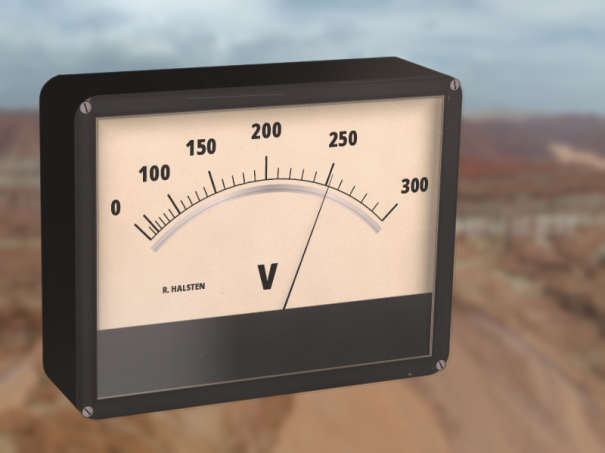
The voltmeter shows 250 V
